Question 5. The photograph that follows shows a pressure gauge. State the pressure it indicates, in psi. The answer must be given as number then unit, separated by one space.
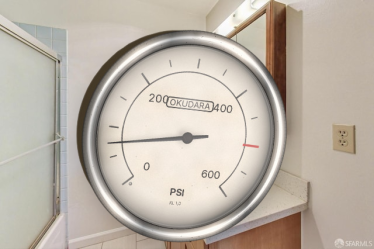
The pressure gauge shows 75 psi
